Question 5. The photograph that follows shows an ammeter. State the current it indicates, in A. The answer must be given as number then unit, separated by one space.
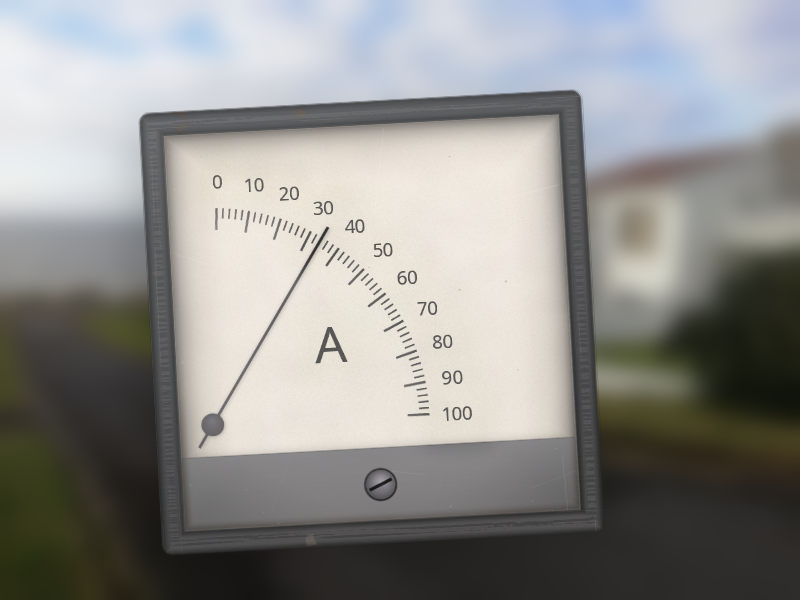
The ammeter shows 34 A
